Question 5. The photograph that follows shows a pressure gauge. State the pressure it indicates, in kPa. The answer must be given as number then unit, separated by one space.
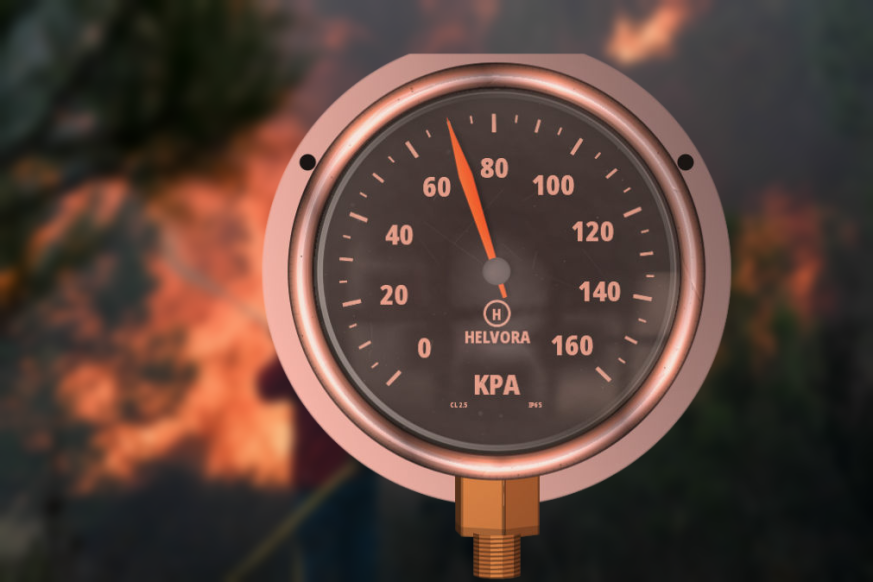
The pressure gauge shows 70 kPa
